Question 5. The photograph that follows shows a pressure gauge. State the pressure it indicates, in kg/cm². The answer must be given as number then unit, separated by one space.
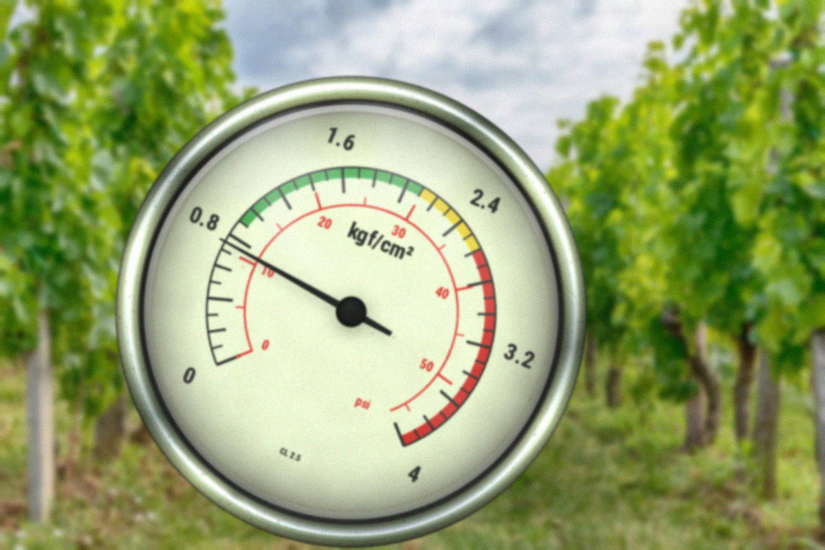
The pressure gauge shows 0.75 kg/cm²
